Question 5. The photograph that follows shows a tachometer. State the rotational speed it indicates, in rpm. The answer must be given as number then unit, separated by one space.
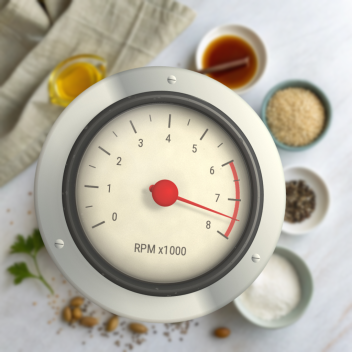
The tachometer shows 7500 rpm
